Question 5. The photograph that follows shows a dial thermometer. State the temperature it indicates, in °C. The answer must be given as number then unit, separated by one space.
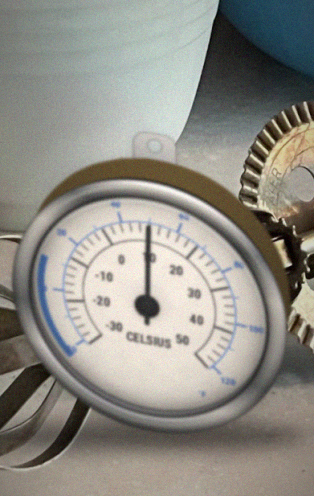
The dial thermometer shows 10 °C
